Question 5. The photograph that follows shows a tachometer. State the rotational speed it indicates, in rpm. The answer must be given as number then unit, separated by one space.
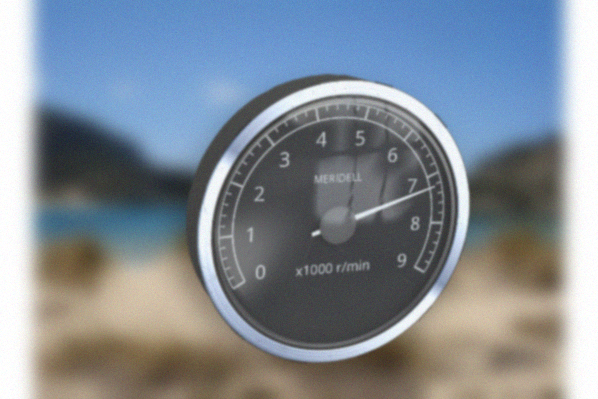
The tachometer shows 7200 rpm
